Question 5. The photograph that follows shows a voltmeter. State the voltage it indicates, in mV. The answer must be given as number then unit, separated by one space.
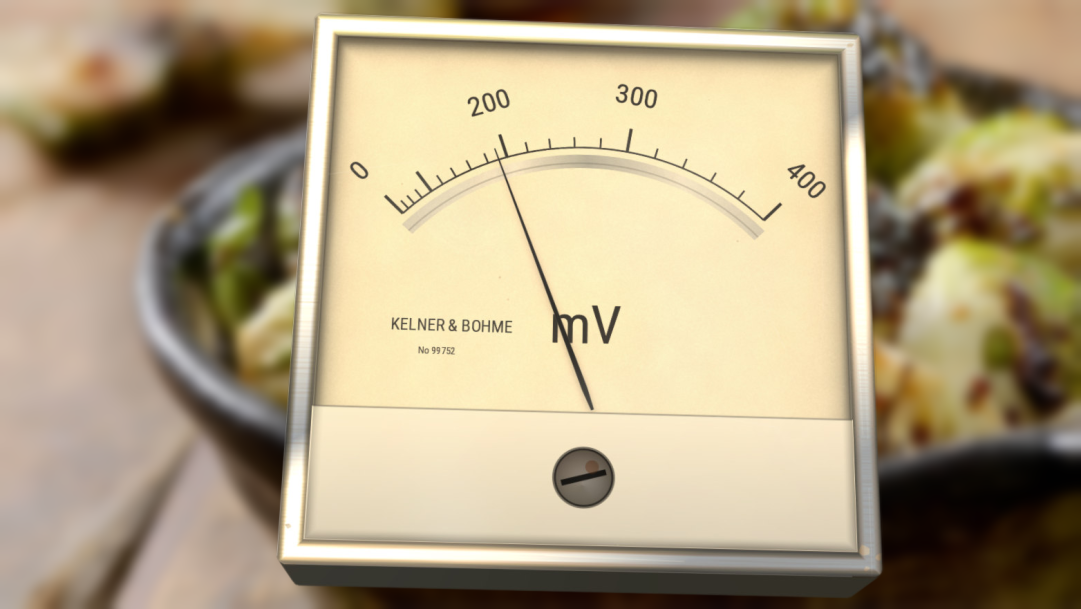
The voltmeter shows 190 mV
